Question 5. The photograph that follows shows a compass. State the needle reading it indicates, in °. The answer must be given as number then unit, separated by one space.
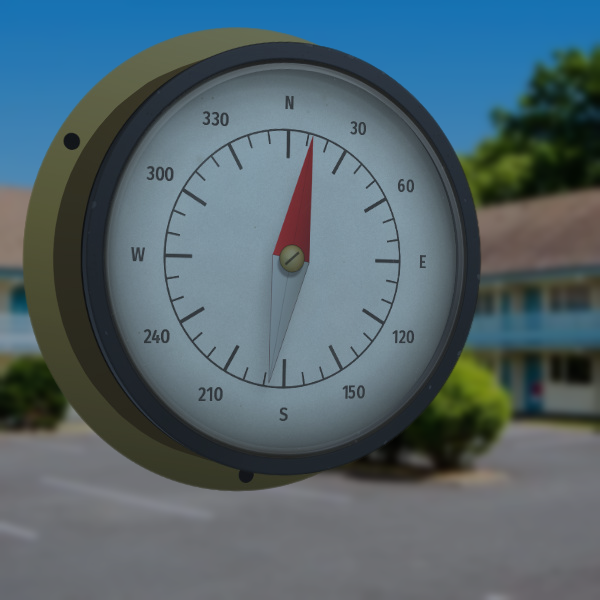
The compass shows 10 °
